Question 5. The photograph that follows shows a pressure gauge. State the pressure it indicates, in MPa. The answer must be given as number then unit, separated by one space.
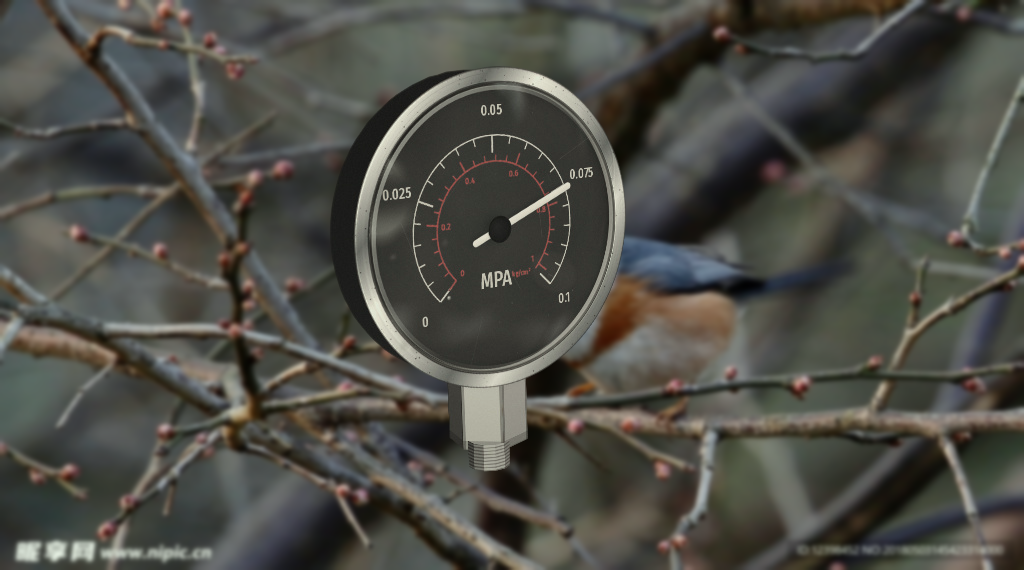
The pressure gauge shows 0.075 MPa
